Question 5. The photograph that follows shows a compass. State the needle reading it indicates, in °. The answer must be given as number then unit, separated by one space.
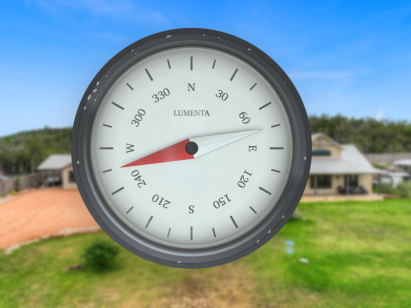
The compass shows 255 °
